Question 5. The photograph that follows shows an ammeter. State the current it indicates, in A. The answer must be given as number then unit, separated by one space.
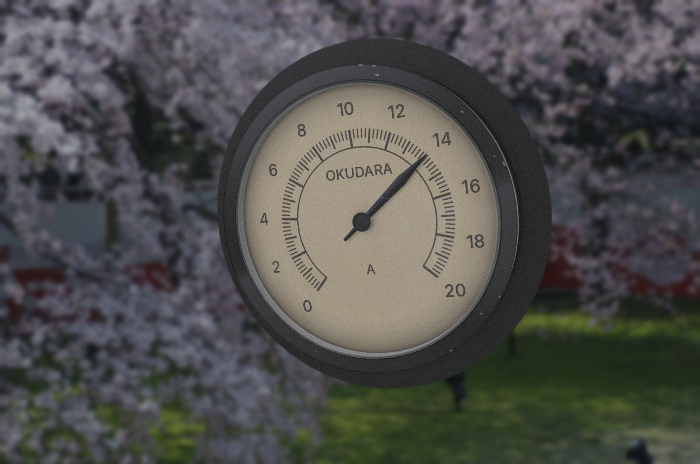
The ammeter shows 14 A
